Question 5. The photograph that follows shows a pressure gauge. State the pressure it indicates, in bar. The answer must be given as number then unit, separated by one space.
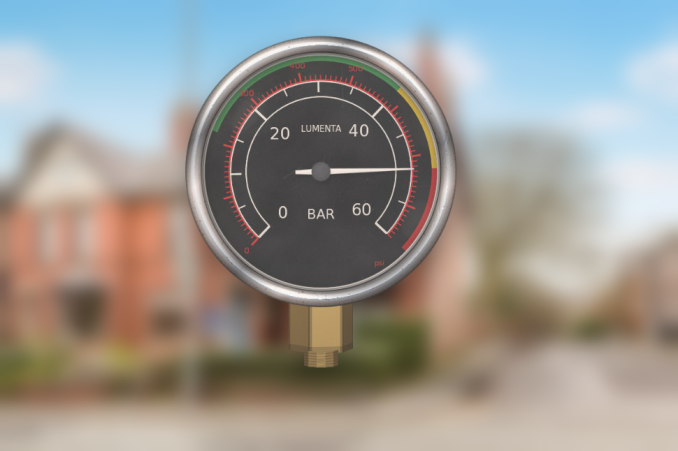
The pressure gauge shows 50 bar
